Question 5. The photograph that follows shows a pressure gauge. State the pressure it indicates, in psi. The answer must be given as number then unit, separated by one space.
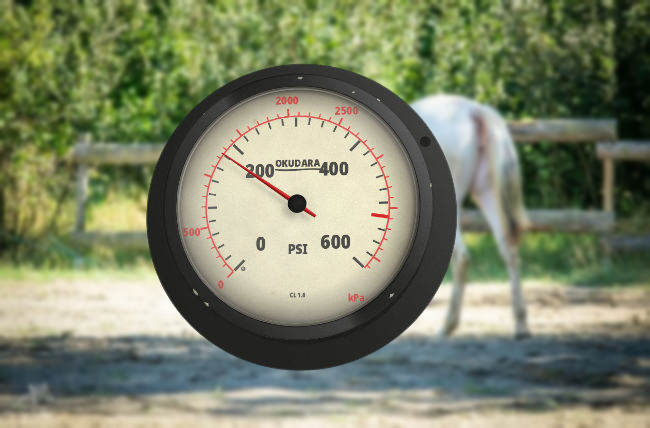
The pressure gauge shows 180 psi
